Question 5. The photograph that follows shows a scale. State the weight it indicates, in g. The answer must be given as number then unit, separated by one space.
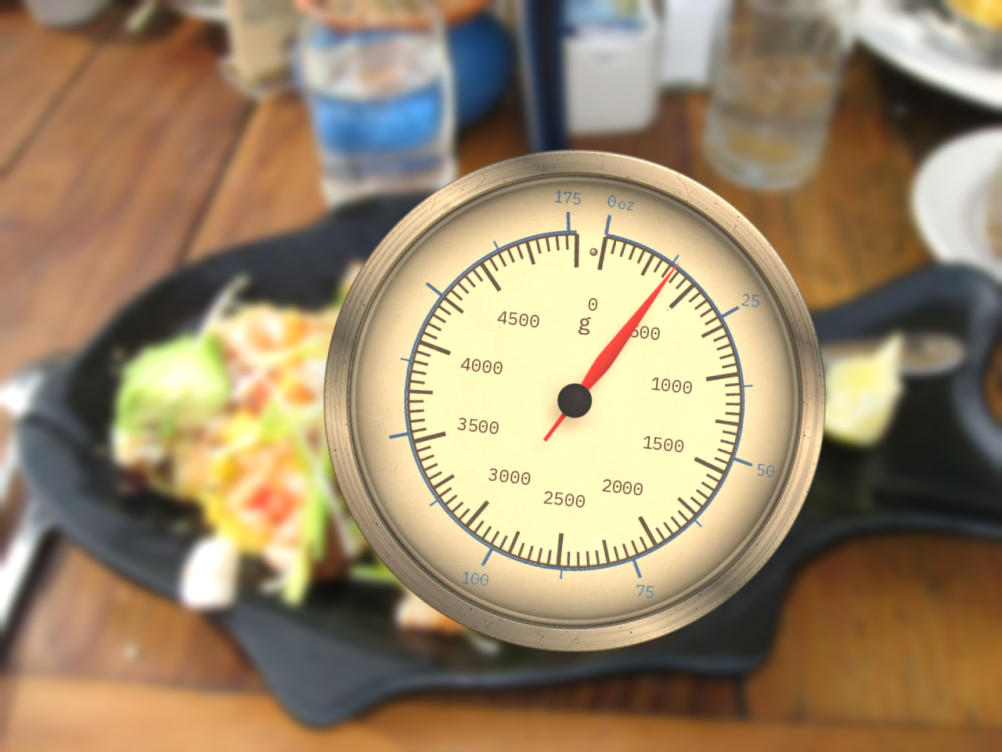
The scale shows 375 g
